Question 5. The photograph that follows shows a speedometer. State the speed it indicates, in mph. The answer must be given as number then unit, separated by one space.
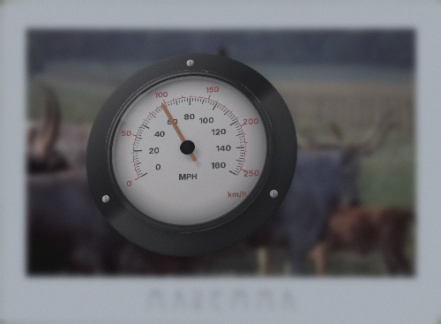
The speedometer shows 60 mph
